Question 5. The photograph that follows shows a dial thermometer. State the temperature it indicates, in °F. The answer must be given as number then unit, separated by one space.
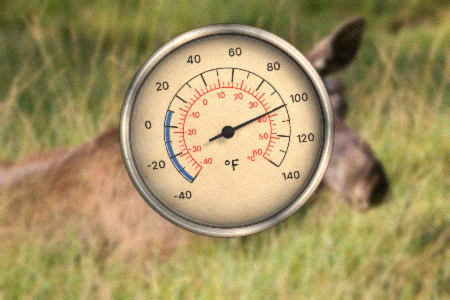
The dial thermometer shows 100 °F
